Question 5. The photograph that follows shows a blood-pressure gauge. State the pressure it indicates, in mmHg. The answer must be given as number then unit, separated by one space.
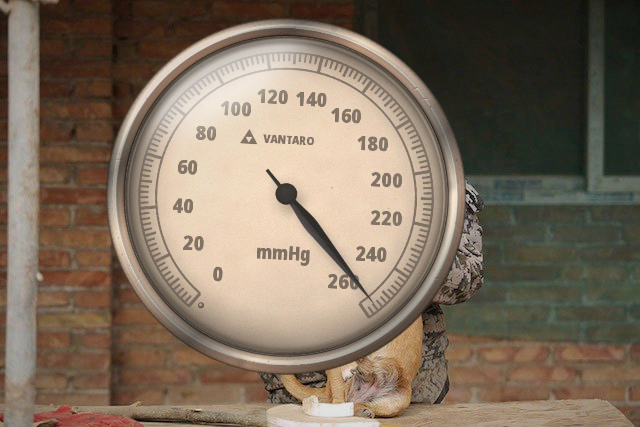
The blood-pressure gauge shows 256 mmHg
